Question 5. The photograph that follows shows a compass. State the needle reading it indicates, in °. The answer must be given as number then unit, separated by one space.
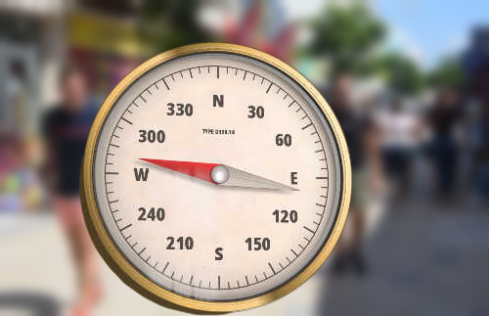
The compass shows 280 °
